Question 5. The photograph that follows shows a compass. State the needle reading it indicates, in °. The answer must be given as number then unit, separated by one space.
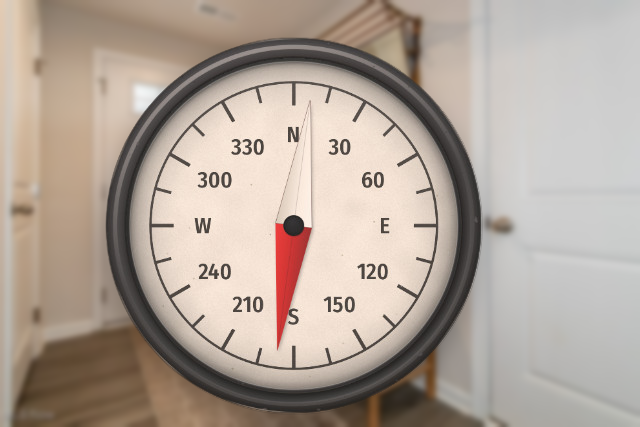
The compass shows 187.5 °
